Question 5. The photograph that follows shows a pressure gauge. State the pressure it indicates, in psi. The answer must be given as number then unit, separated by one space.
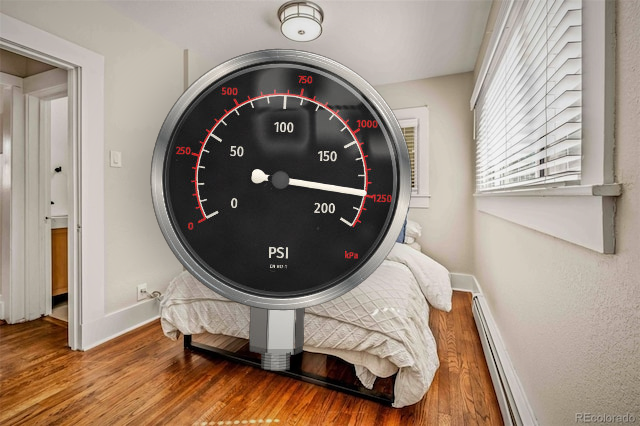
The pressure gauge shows 180 psi
